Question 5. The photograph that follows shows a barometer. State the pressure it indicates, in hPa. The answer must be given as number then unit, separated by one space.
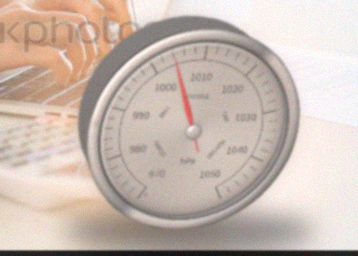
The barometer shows 1004 hPa
